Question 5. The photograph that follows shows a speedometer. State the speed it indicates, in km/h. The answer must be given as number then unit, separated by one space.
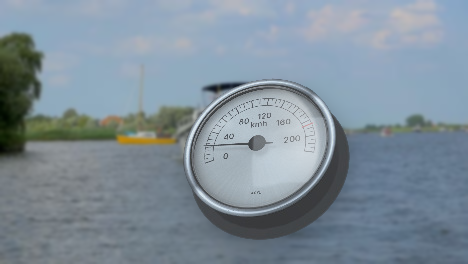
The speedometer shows 20 km/h
